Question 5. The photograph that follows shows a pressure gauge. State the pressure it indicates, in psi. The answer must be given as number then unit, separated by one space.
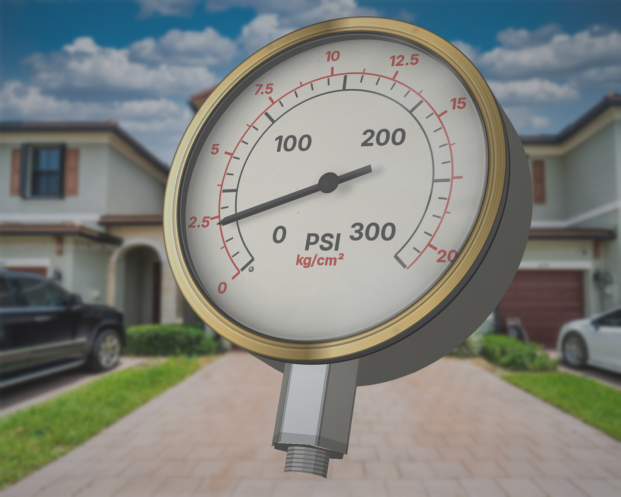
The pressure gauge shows 30 psi
